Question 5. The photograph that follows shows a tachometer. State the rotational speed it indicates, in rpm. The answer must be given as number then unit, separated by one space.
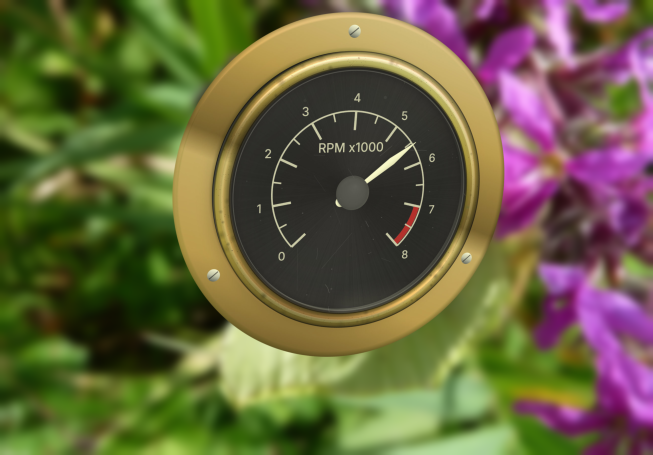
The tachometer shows 5500 rpm
